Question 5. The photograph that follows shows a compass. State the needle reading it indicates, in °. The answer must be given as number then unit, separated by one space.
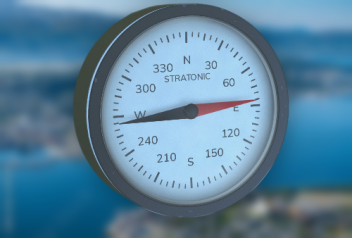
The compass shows 85 °
